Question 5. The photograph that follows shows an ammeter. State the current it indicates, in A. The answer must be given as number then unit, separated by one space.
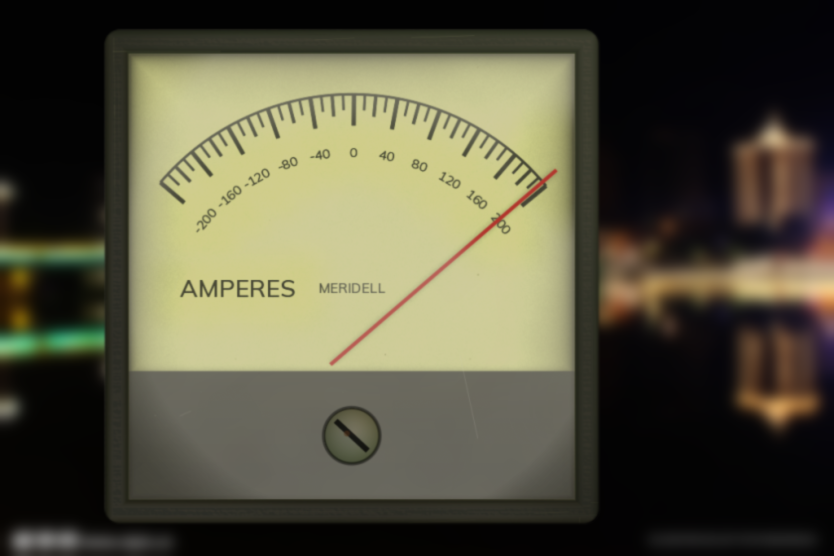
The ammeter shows 195 A
